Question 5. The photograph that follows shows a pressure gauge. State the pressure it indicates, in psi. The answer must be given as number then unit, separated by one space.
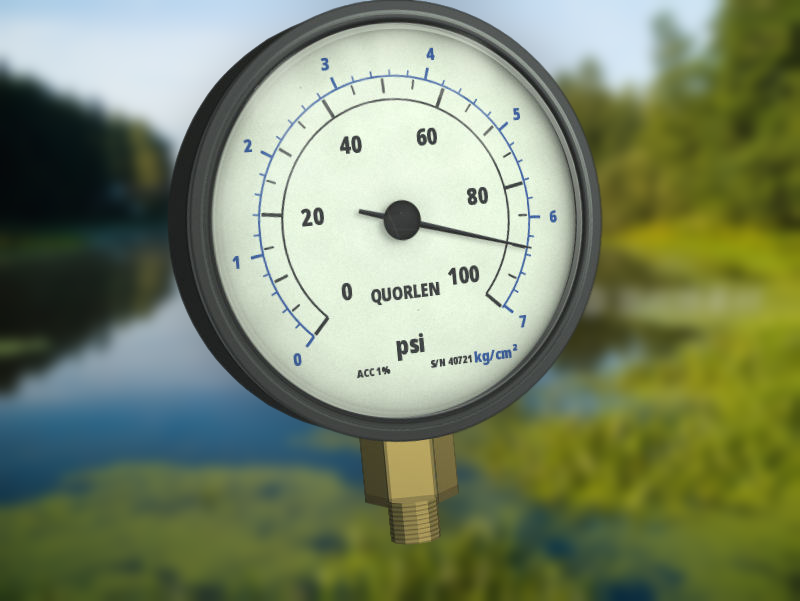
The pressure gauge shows 90 psi
